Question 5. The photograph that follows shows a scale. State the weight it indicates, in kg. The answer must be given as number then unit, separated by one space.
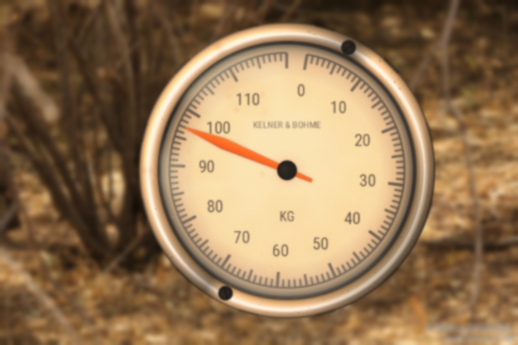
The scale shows 97 kg
